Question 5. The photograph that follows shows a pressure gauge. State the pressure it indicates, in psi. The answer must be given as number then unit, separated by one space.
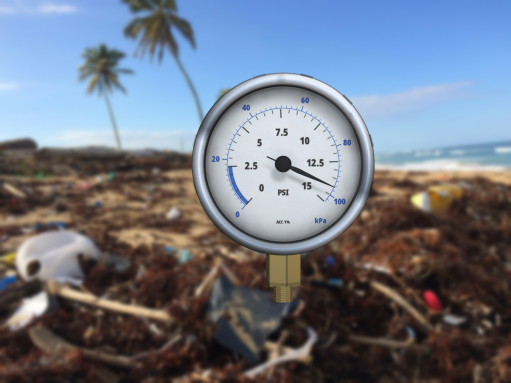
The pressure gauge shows 14 psi
